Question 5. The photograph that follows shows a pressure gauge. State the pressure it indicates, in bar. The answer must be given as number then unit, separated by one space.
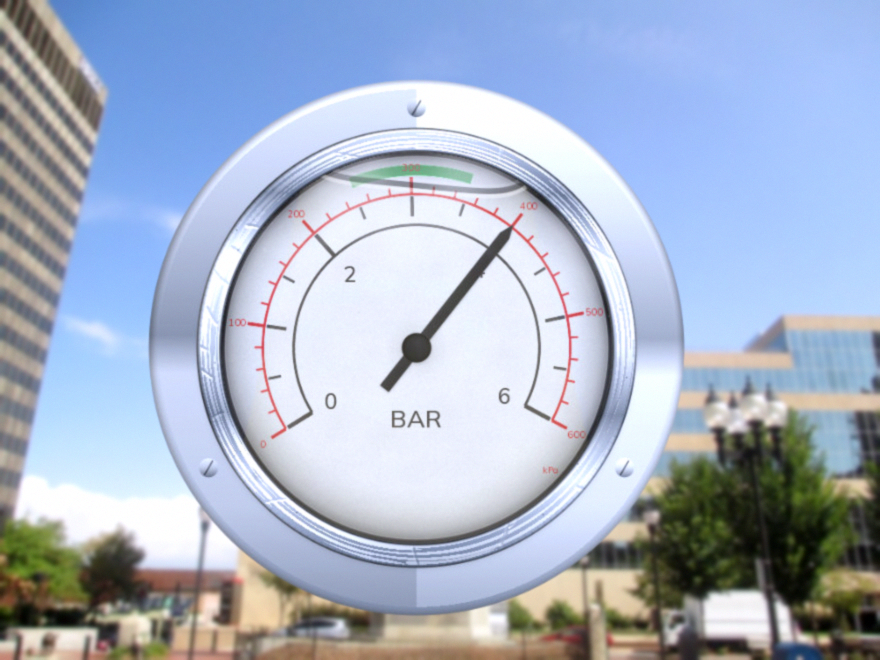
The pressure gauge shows 4 bar
